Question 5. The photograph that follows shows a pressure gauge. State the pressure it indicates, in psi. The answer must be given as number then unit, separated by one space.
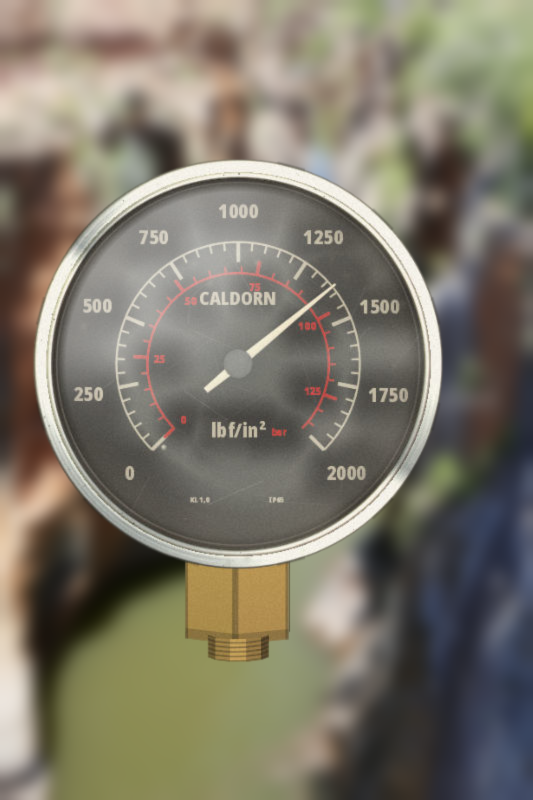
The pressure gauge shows 1375 psi
